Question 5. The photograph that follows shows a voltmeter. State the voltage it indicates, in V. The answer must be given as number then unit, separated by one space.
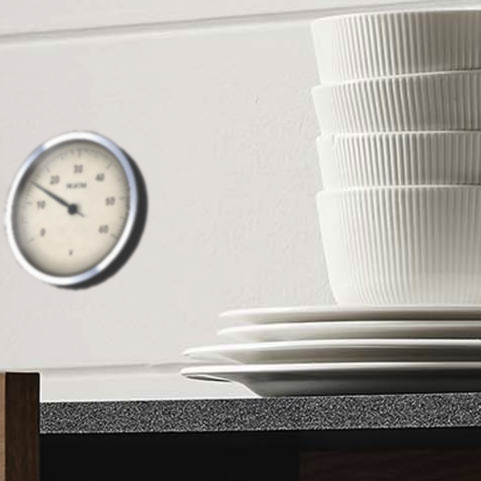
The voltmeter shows 15 V
